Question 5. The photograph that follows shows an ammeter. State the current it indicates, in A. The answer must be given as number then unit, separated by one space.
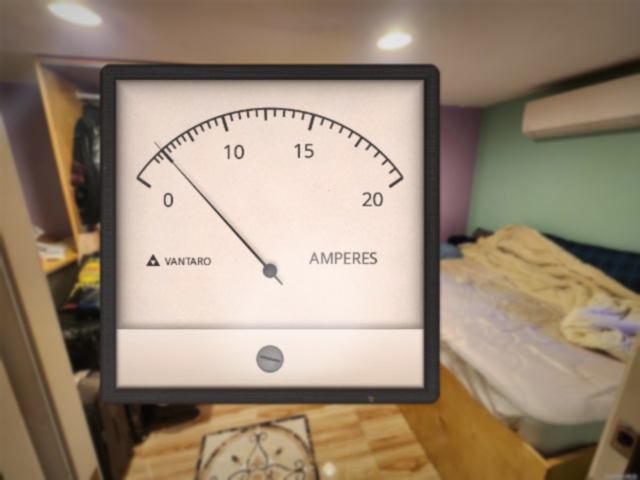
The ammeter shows 5 A
